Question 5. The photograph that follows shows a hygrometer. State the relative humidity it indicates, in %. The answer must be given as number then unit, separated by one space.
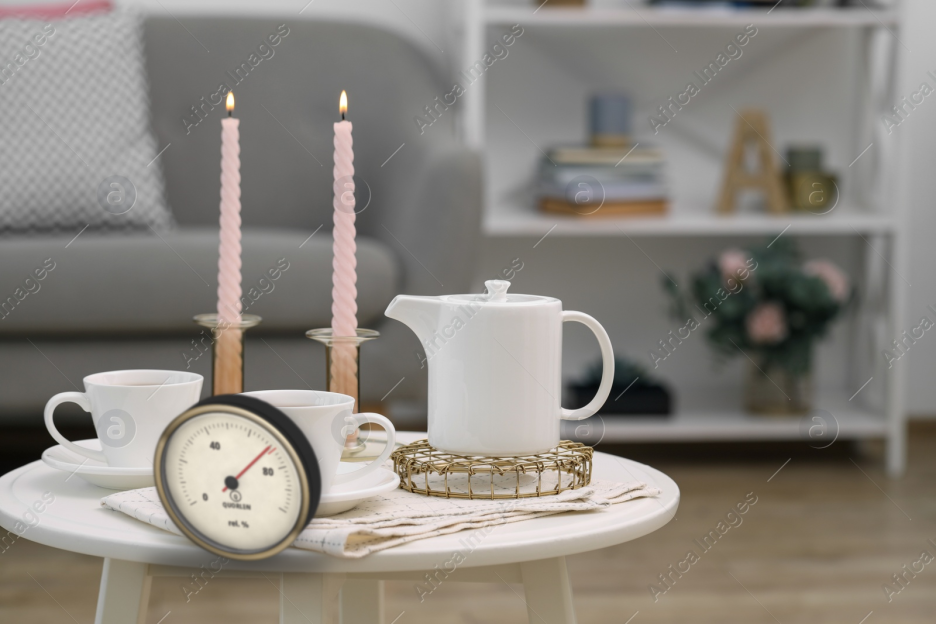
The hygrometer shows 70 %
